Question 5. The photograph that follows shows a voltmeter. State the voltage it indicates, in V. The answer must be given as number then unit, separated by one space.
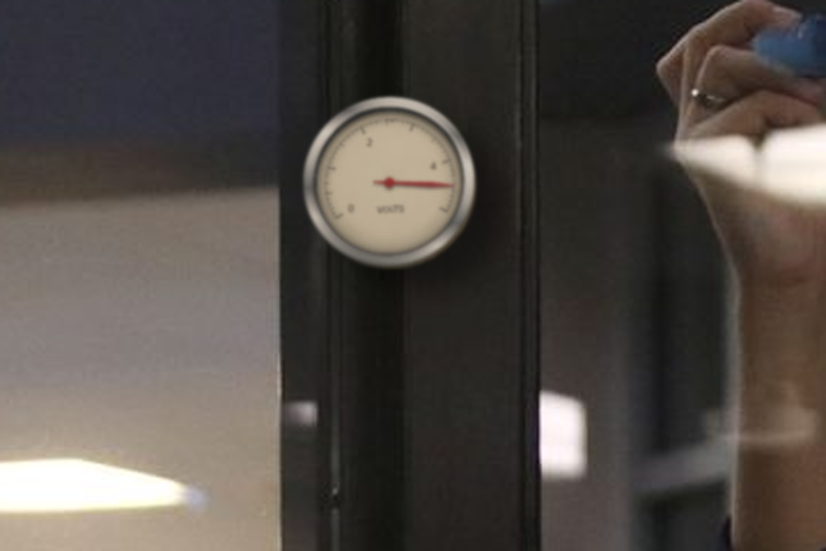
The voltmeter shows 4.5 V
